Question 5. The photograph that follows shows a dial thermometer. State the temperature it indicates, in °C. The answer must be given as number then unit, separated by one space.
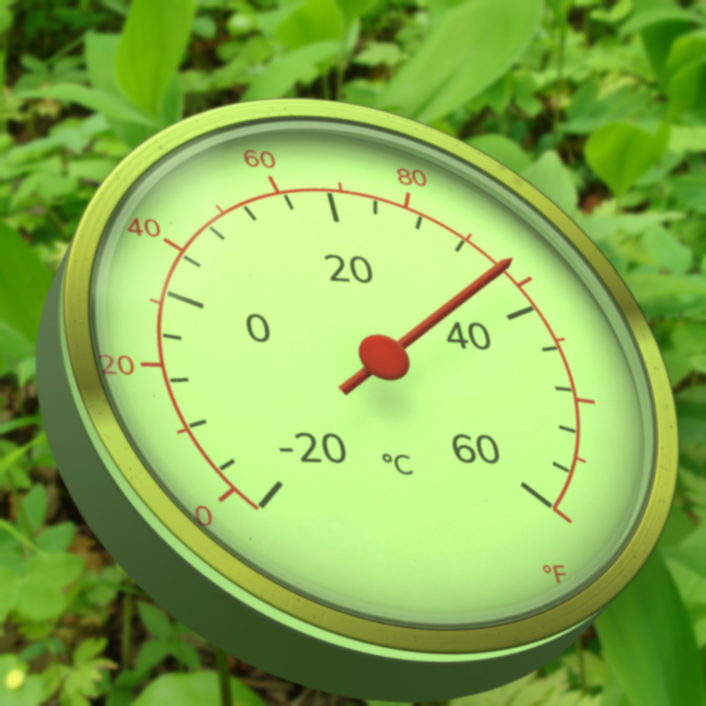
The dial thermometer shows 36 °C
